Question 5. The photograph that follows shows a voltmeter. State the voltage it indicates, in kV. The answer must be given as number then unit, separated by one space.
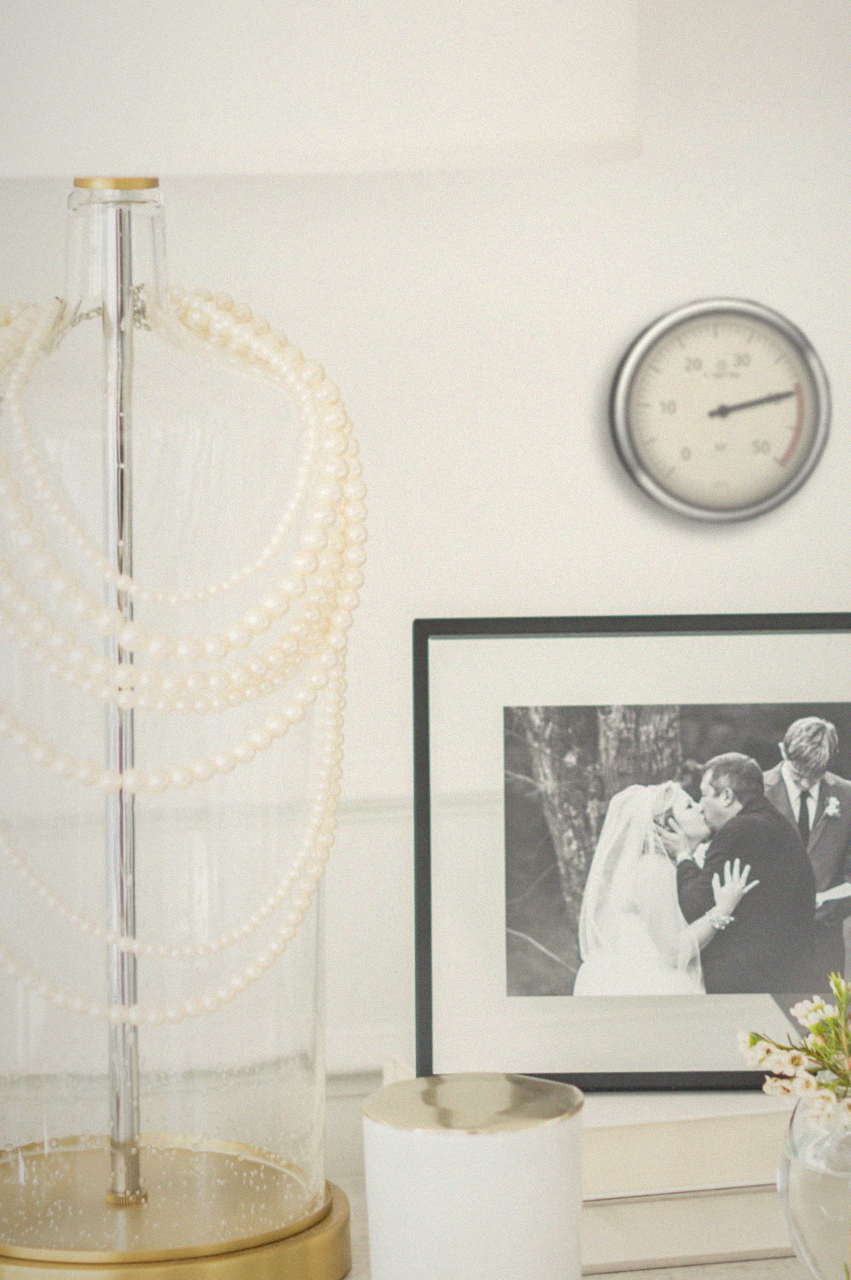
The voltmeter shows 40 kV
